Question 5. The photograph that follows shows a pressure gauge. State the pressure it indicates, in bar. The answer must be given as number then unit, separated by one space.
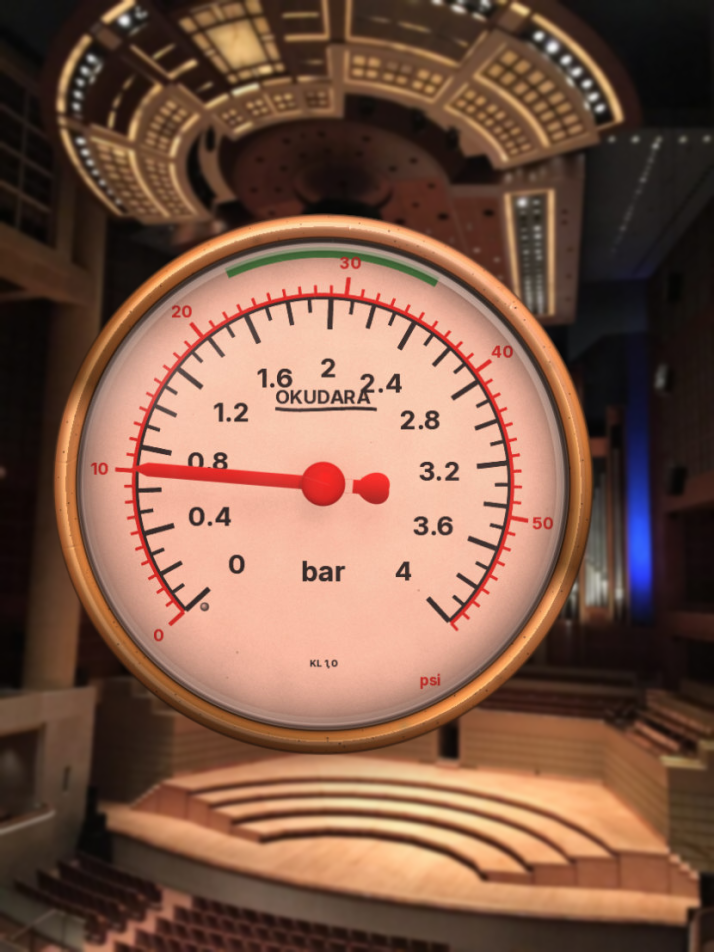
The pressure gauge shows 0.7 bar
